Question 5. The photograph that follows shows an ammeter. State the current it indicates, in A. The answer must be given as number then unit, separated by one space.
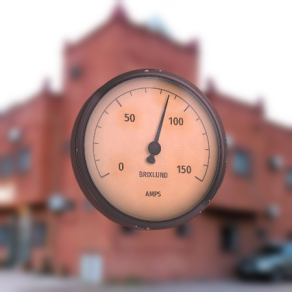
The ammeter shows 85 A
